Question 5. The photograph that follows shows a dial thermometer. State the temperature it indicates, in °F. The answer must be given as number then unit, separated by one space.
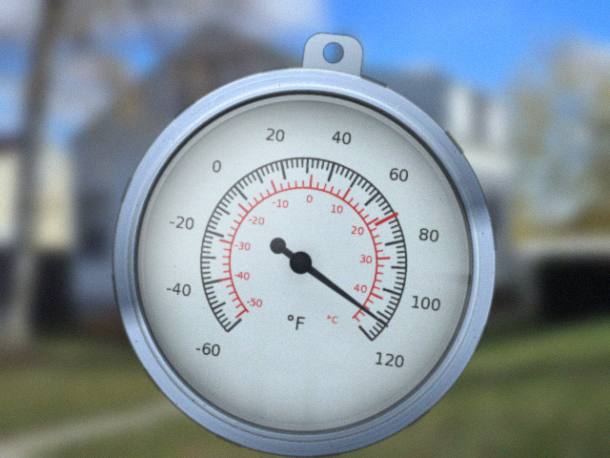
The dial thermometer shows 112 °F
